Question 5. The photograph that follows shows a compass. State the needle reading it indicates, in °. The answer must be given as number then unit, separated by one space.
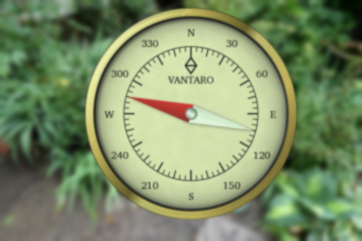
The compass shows 285 °
